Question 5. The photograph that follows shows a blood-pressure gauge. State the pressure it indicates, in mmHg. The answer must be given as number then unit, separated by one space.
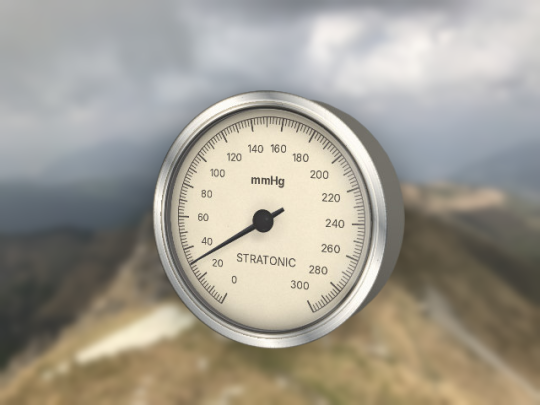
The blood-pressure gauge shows 30 mmHg
